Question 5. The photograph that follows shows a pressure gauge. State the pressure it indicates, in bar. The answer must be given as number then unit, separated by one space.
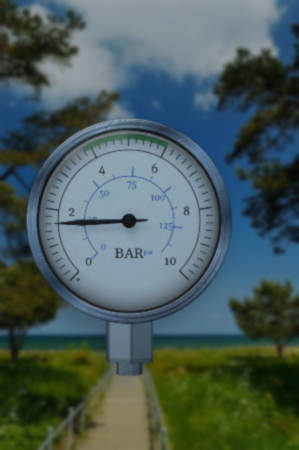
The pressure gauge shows 1.6 bar
